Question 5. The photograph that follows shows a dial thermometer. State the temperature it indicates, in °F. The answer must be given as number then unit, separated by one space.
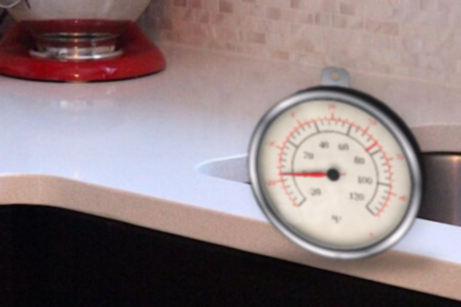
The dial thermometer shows 0 °F
